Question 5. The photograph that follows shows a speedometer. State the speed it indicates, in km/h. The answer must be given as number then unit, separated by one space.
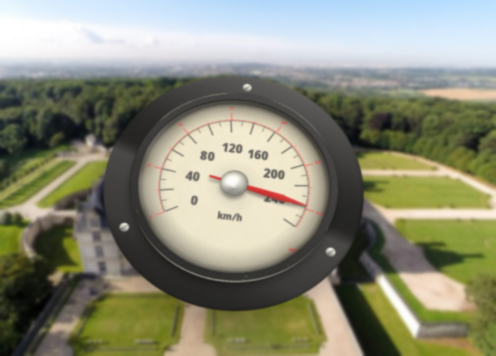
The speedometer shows 240 km/h
